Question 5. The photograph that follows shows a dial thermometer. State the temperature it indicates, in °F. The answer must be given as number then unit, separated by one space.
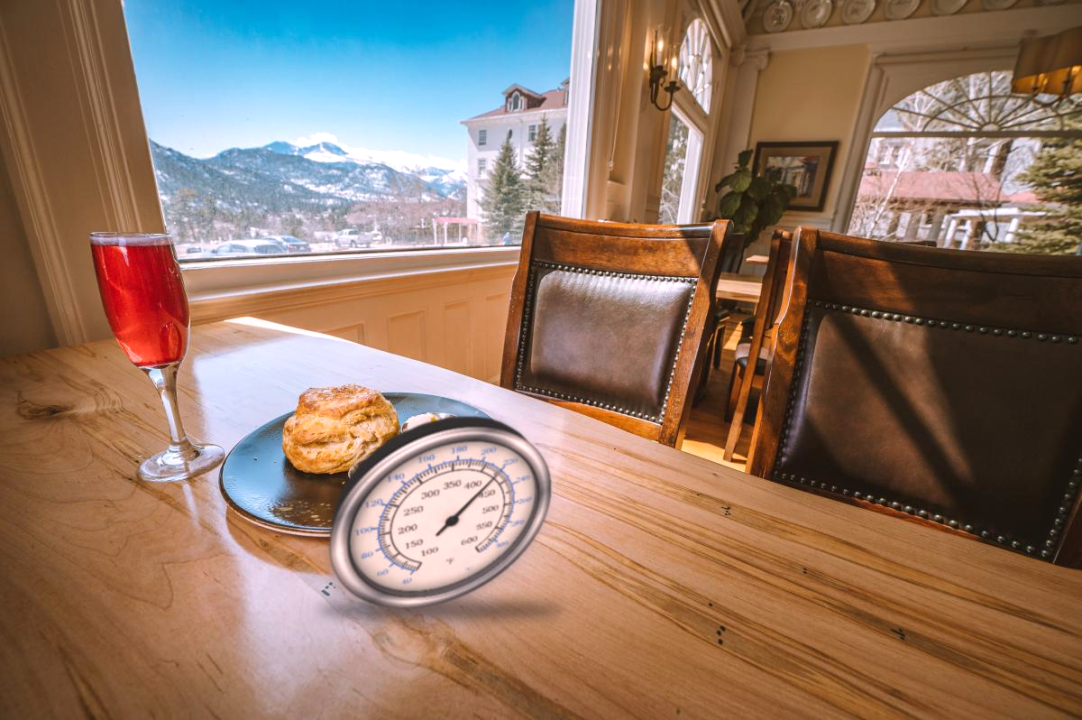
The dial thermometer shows 425 °F
